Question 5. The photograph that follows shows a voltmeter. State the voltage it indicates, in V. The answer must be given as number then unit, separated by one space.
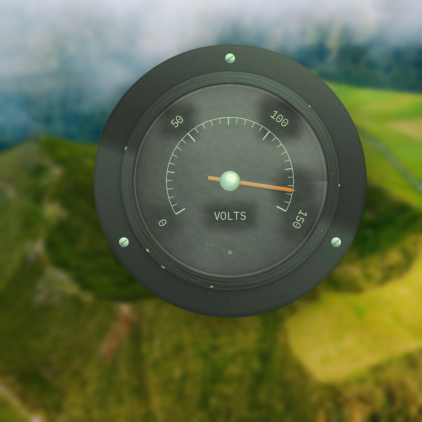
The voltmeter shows 137.5 V
